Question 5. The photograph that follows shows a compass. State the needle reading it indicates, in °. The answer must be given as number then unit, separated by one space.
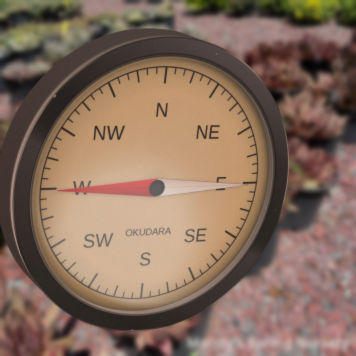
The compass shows 270 °
